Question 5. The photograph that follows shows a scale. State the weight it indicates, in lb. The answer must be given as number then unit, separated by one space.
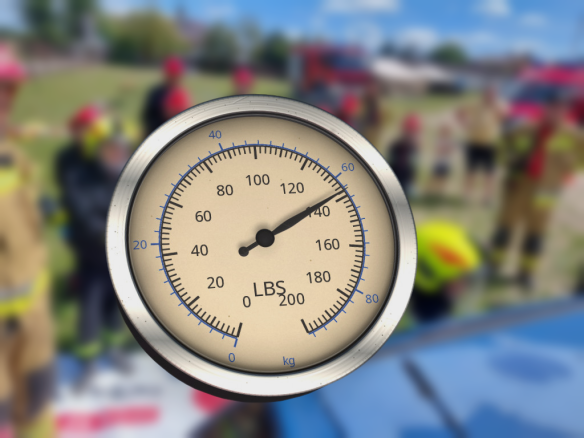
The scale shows 138 lb
